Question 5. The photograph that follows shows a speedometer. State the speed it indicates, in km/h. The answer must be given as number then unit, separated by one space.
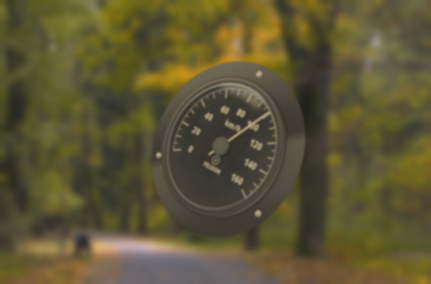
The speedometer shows 100 km/h
